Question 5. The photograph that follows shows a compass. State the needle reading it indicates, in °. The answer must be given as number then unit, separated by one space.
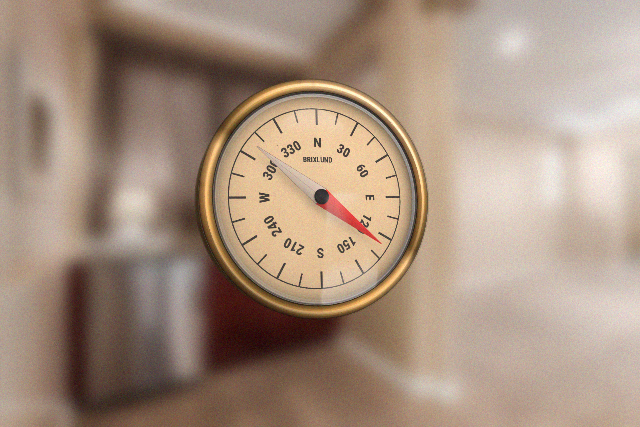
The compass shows 127.5 °
